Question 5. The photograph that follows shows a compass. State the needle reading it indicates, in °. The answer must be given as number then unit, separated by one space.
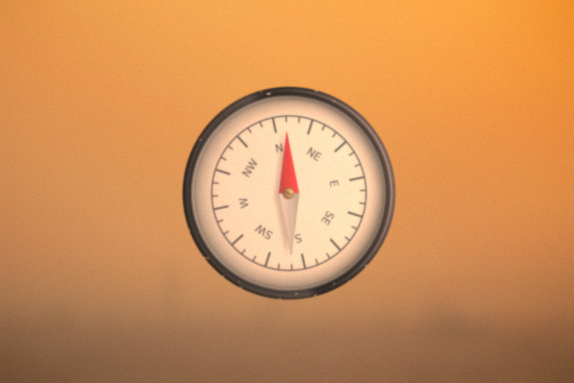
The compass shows 10 °
